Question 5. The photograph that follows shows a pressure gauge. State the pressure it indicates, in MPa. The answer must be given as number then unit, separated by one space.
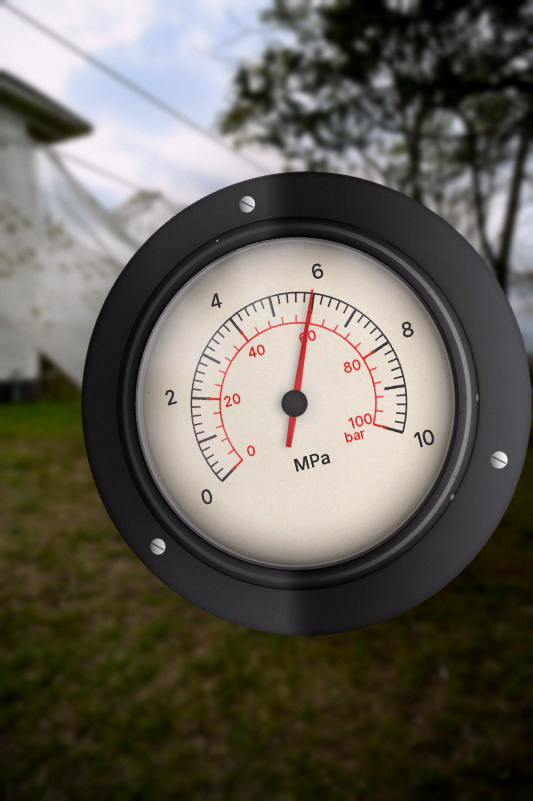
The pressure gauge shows 6 MPa
